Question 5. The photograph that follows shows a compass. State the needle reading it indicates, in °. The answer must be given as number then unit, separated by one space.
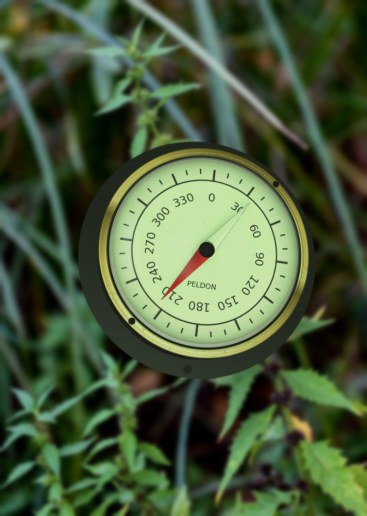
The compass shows 215 °
